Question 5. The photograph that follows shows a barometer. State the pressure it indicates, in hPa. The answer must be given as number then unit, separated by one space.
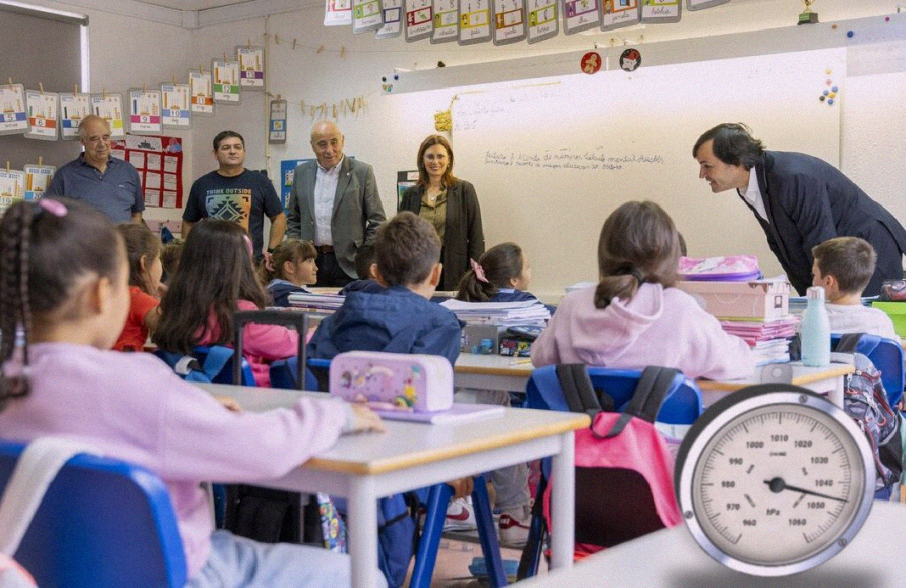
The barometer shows 1045 hPa
